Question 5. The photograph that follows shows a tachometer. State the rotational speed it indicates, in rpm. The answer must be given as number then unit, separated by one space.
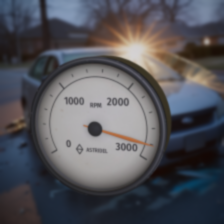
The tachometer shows 2800 rpm
